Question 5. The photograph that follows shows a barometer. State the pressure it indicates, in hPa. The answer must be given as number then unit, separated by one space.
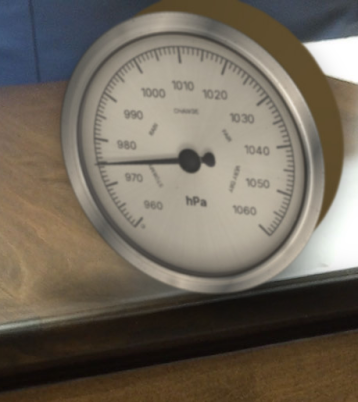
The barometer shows 975 hPa
